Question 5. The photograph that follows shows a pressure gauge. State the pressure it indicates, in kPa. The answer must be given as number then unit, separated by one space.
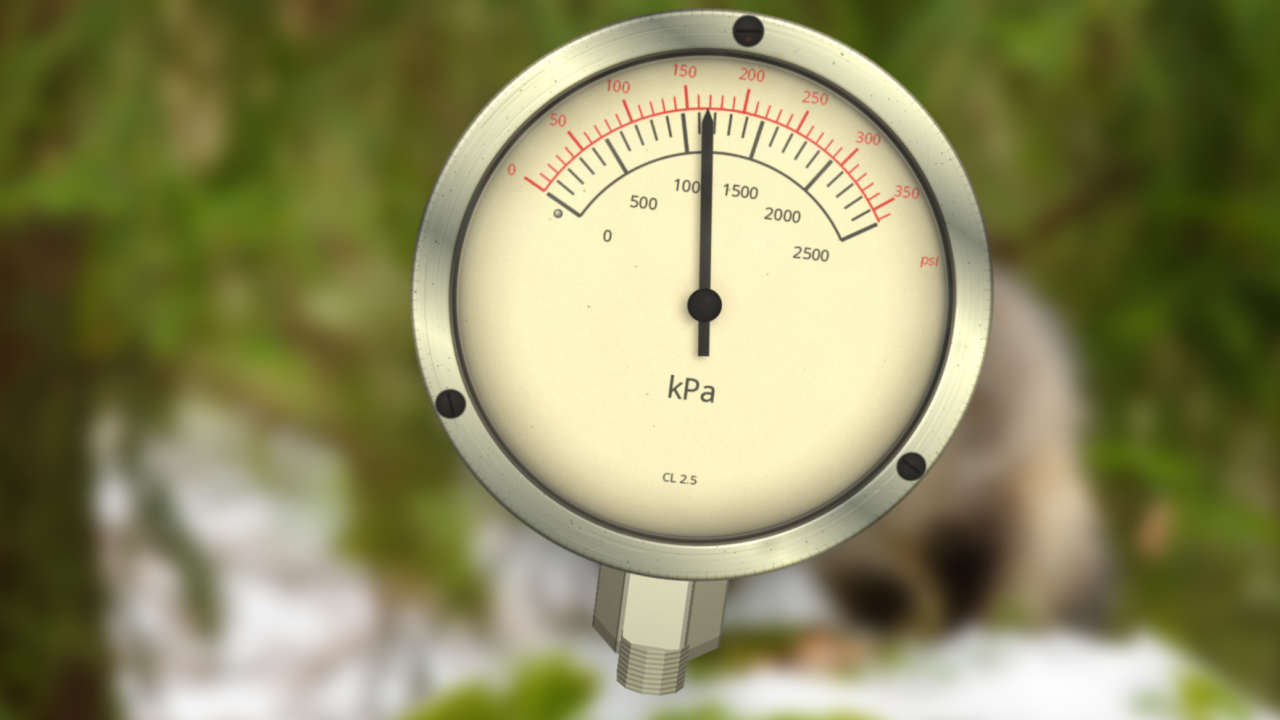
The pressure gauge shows 1150 kPa
